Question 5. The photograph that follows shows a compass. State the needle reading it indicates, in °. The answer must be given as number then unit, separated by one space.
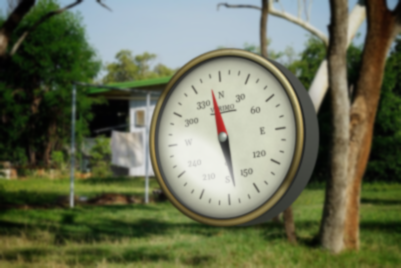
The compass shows 350 °
